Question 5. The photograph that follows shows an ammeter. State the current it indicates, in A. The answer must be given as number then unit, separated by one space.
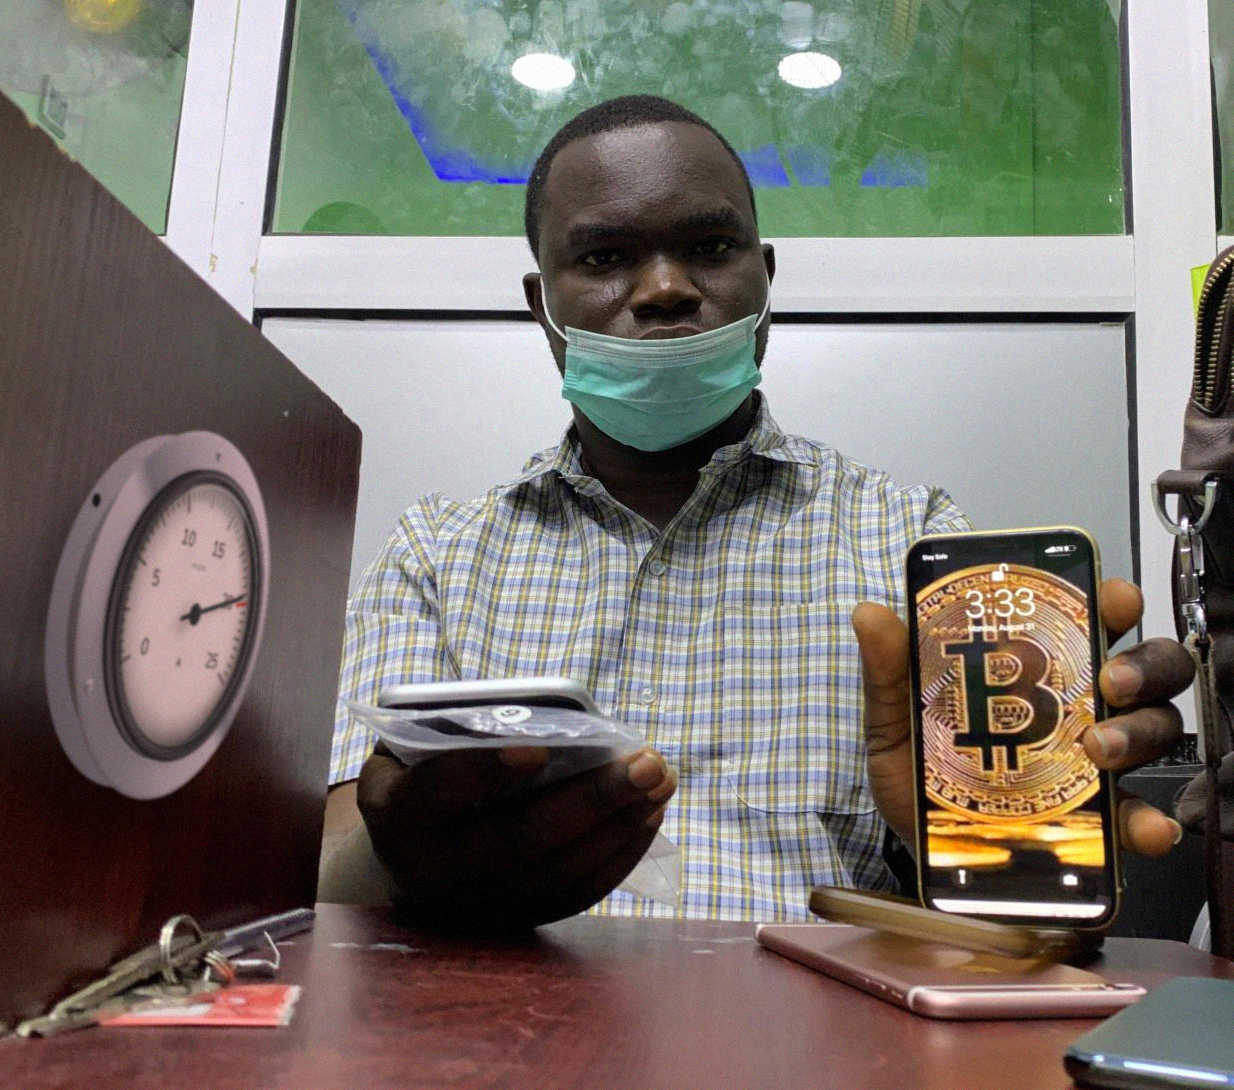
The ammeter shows 20 A
